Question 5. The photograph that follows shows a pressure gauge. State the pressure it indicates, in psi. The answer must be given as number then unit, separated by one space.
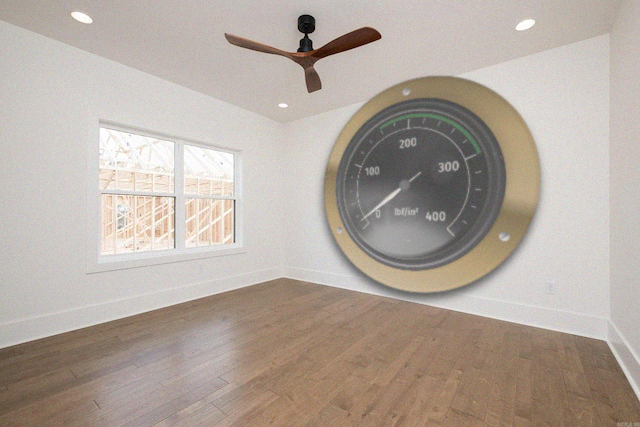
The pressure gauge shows 10 psi
